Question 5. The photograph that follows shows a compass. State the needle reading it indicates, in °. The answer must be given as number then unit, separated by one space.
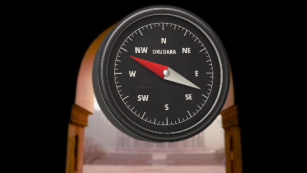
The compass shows 295 °
